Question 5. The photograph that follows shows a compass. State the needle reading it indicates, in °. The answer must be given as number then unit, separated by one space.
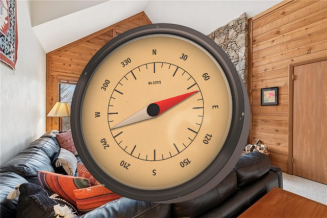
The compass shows 70 °
